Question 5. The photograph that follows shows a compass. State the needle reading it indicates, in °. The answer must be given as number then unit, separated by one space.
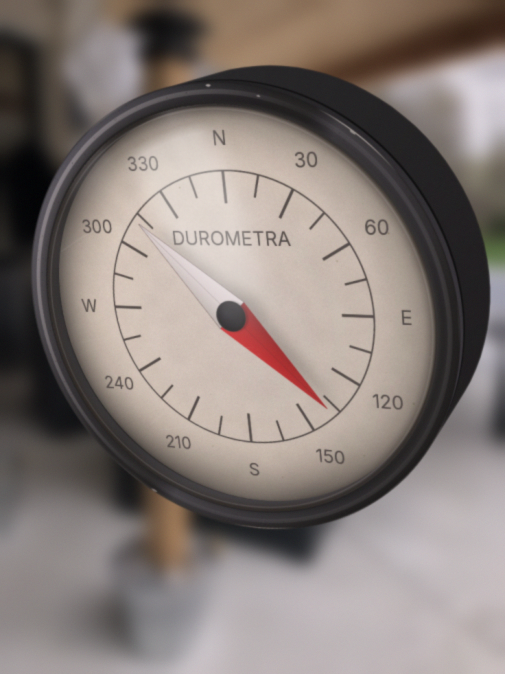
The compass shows 135 °
